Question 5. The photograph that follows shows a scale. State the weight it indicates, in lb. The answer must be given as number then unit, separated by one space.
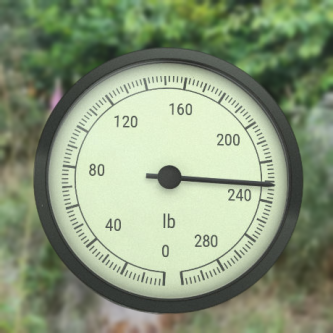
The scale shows 232 lb
